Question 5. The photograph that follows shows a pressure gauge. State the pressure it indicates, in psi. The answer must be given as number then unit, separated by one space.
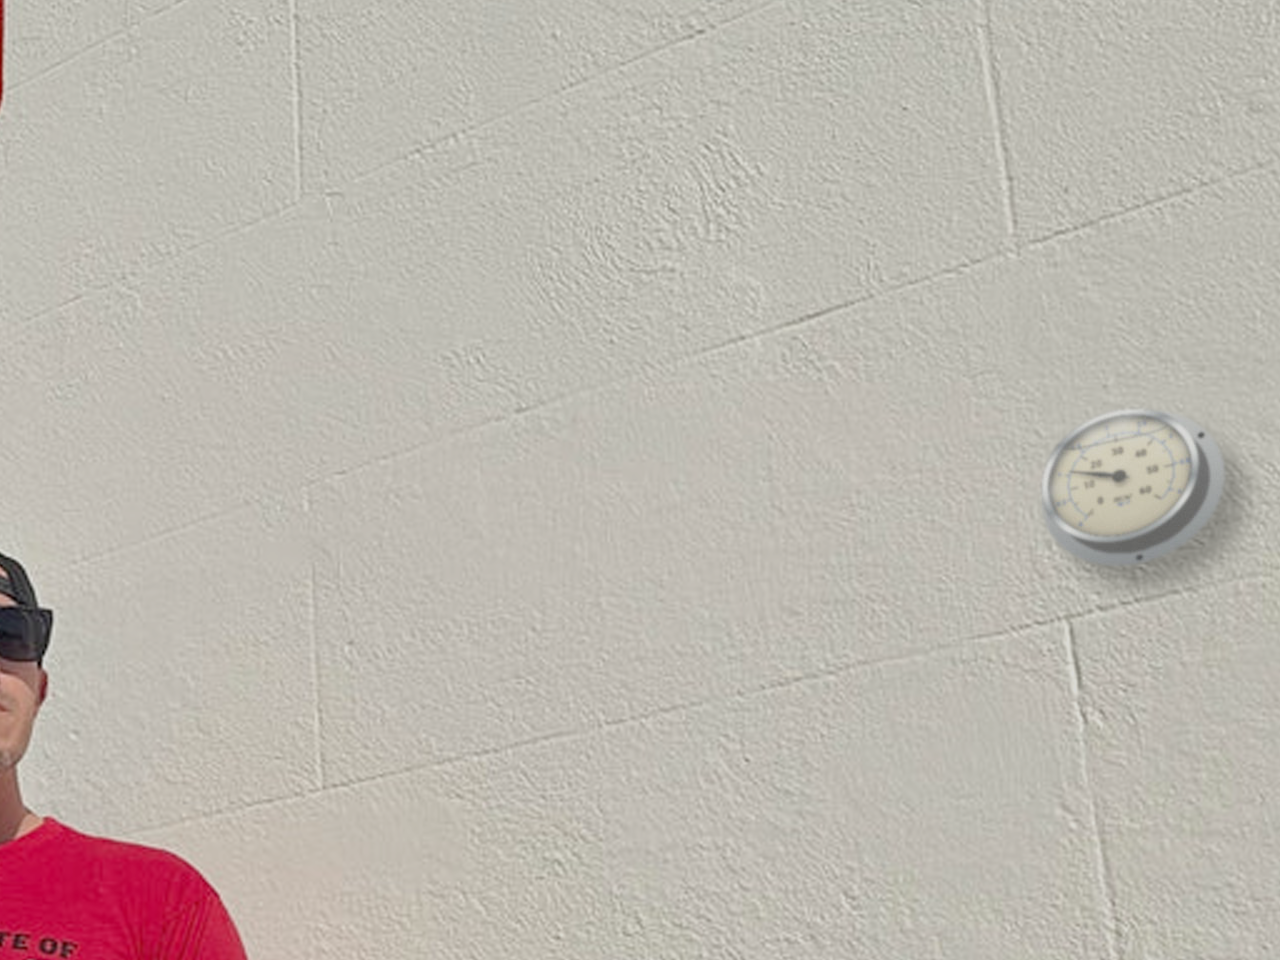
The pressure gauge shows 15 psi
